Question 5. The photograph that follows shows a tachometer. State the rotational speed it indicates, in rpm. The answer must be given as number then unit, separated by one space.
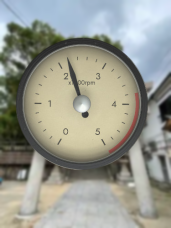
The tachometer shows 2200 rpm
